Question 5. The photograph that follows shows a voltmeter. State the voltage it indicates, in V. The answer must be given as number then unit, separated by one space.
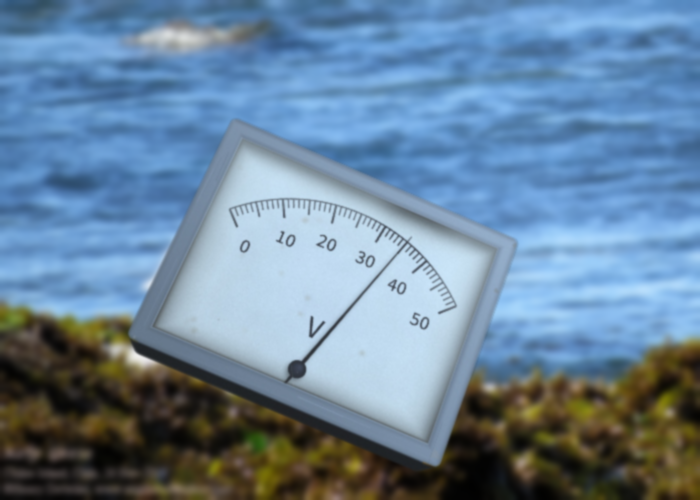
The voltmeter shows 35 V
